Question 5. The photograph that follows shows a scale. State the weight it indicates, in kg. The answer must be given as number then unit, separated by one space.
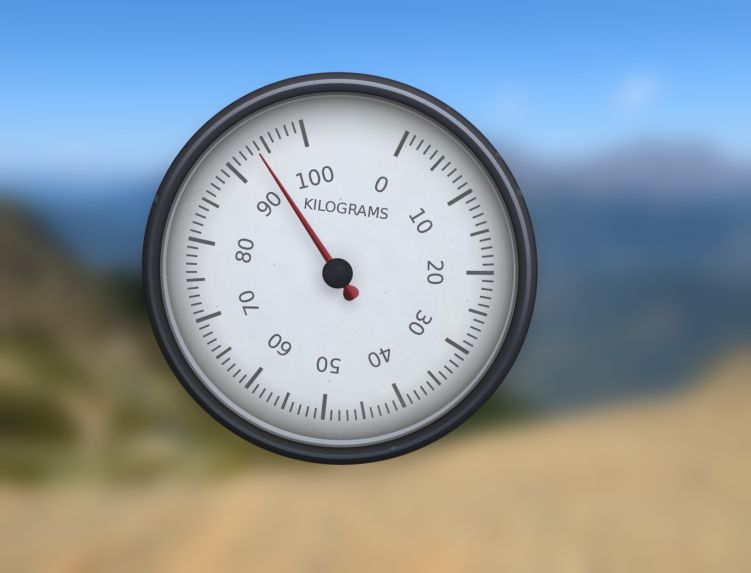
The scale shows 94 kg
